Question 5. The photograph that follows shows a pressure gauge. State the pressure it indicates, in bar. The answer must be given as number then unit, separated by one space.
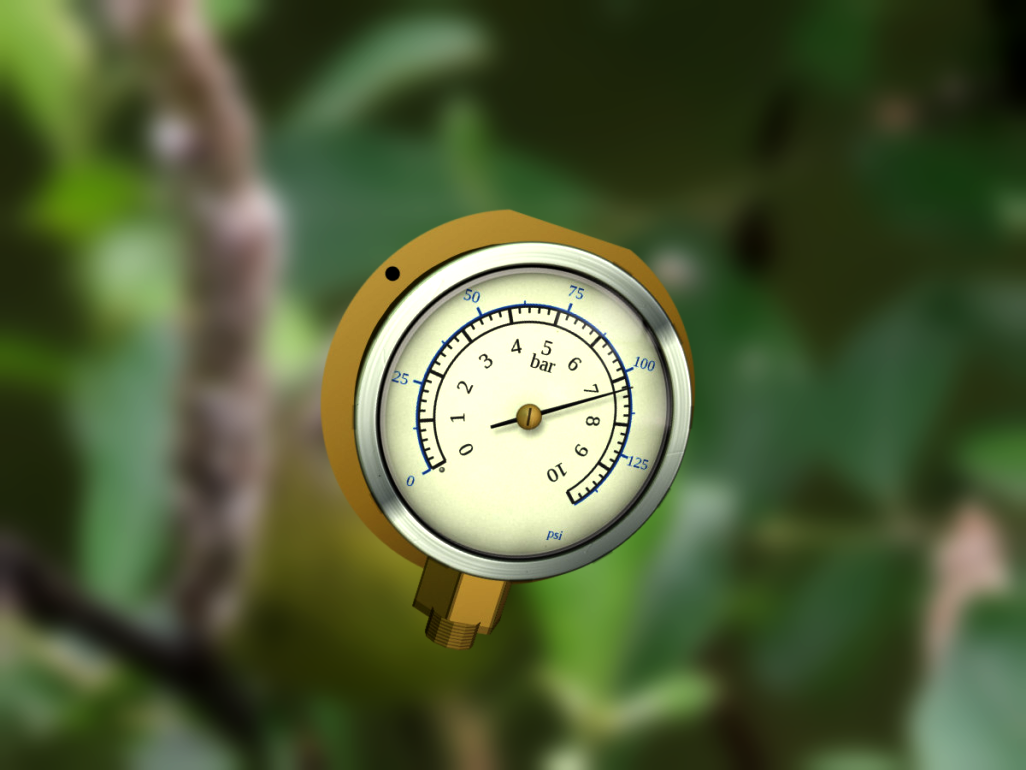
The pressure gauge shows 7.2 bar
